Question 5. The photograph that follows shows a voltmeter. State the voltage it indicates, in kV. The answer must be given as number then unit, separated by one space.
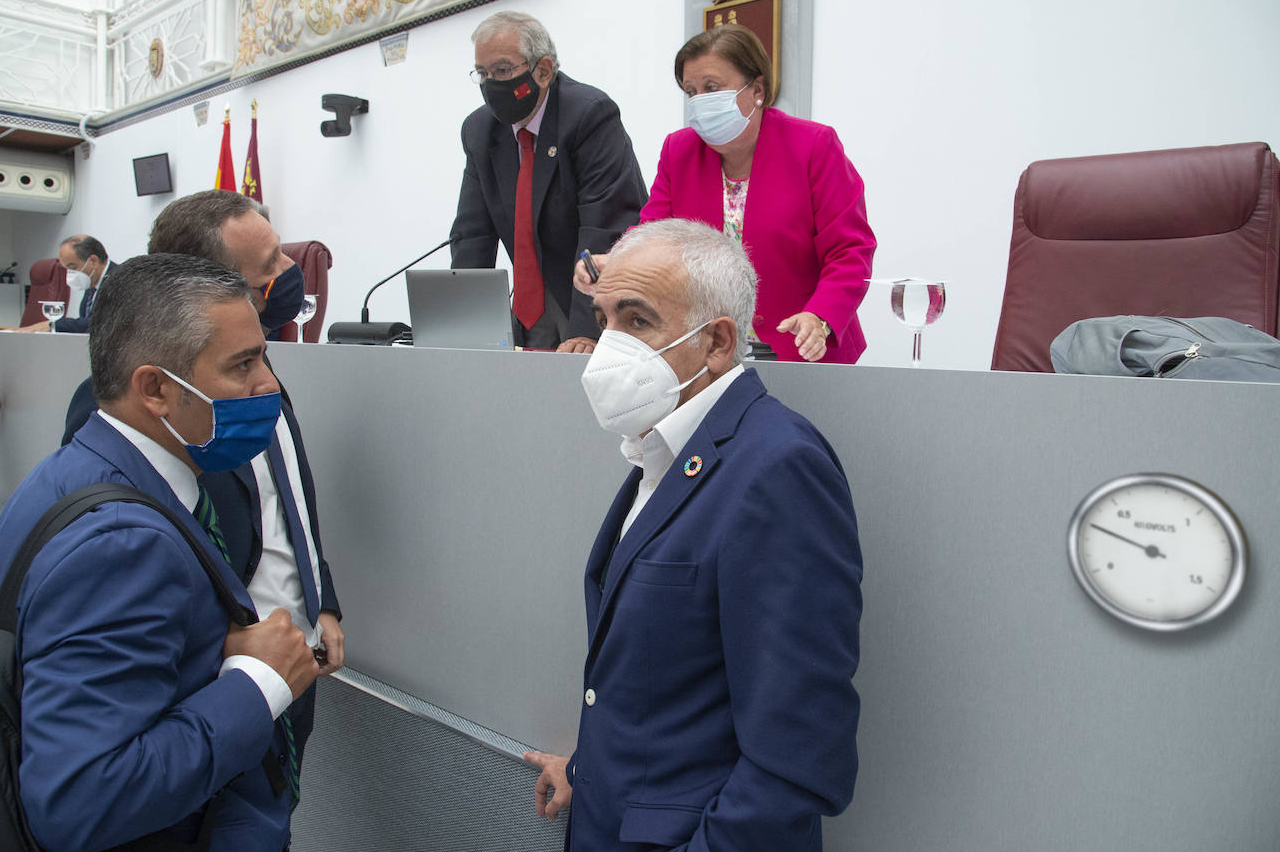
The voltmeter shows 0.3 kV
